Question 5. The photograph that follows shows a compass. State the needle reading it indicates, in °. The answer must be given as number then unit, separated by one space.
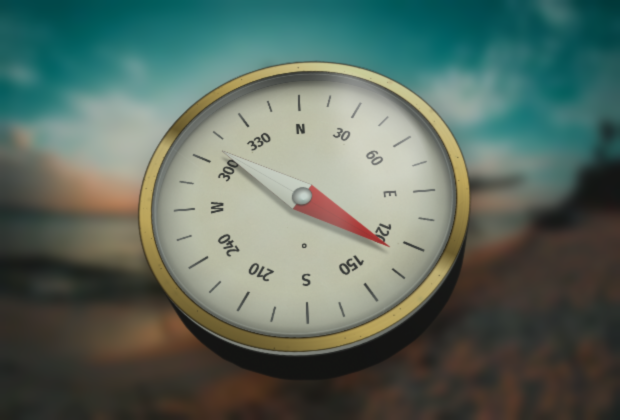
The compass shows 127.5 °
